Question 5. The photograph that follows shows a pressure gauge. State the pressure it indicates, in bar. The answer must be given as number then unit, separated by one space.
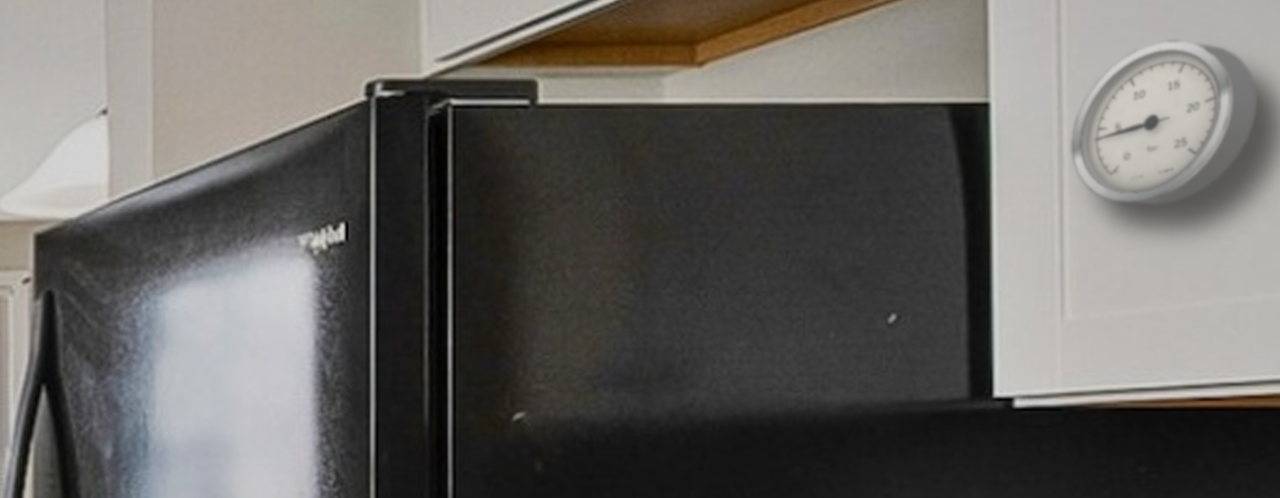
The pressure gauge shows 4 bar
